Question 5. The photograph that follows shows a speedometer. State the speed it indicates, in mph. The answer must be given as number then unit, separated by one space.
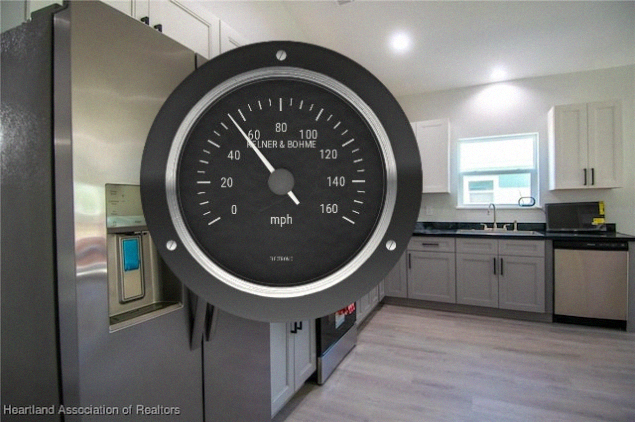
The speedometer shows 55 mph
